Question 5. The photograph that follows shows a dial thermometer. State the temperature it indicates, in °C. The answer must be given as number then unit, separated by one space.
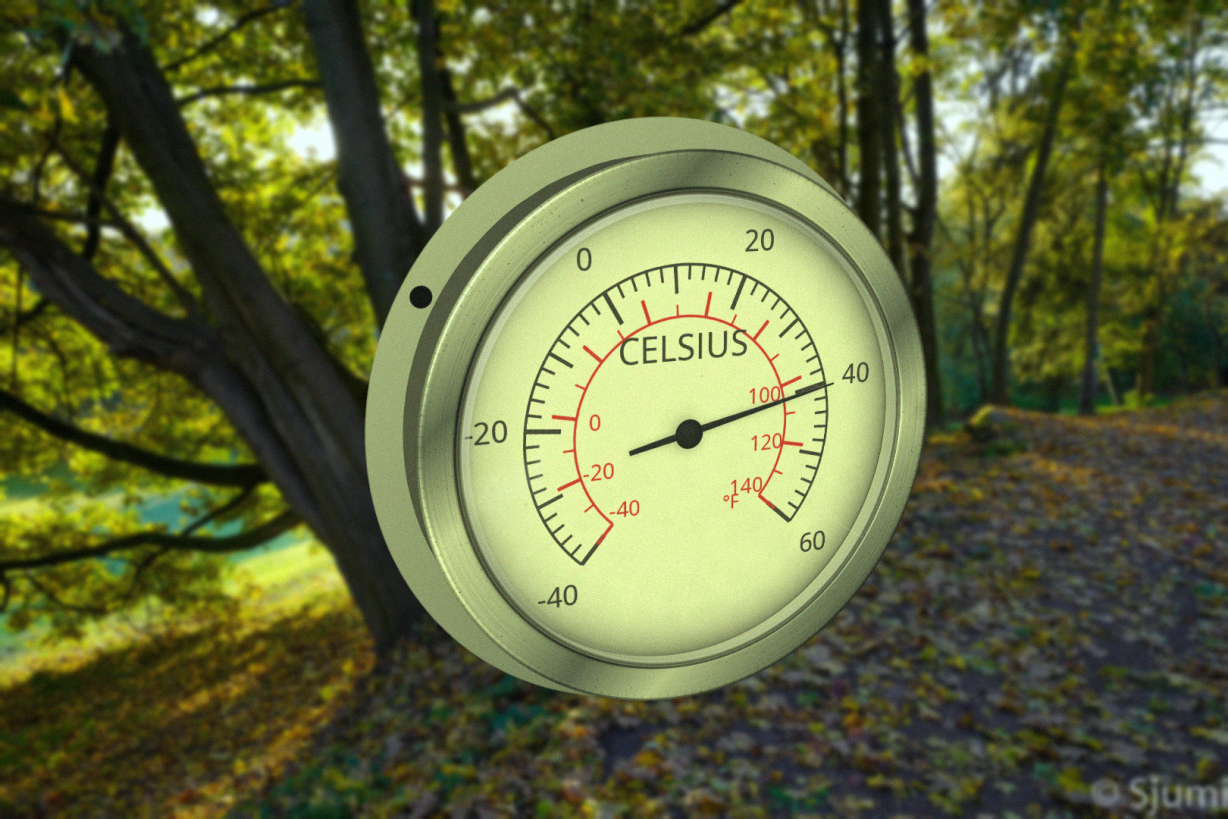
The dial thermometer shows 40 °C
